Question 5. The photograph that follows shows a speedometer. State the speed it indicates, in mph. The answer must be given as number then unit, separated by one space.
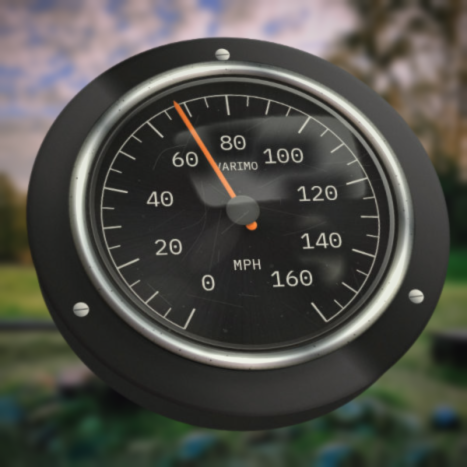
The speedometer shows 67.5 mph
